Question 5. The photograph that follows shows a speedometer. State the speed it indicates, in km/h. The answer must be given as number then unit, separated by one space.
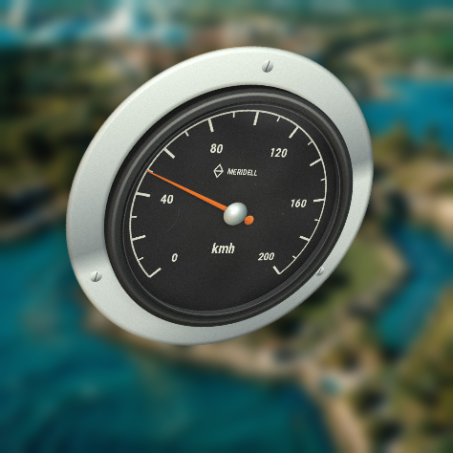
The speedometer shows 50 km/h
